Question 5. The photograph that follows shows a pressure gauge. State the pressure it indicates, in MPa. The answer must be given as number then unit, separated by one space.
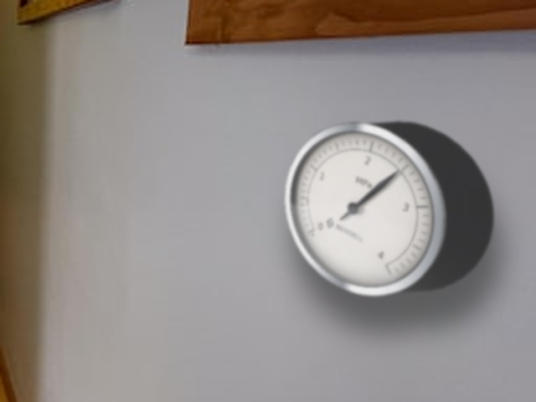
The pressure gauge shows 2.5 MPa
